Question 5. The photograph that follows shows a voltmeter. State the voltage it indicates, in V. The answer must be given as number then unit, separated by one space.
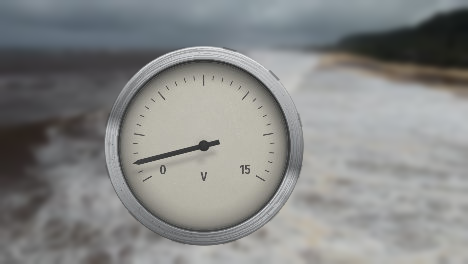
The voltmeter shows 1 V
